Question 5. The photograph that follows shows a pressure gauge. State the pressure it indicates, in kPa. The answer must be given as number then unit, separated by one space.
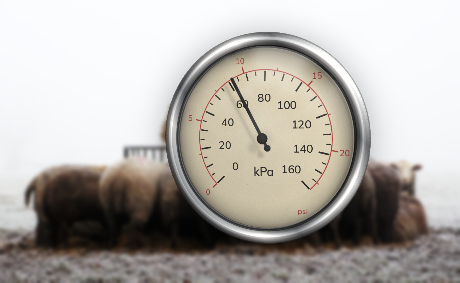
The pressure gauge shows 62.5 kPa
